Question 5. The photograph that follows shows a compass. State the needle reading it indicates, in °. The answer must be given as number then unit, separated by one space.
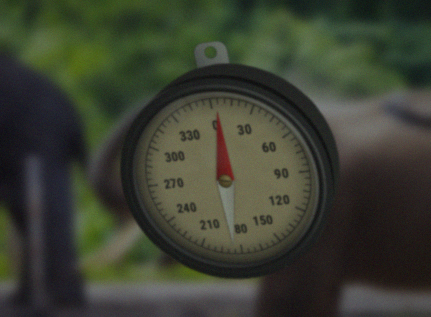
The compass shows 5 °
